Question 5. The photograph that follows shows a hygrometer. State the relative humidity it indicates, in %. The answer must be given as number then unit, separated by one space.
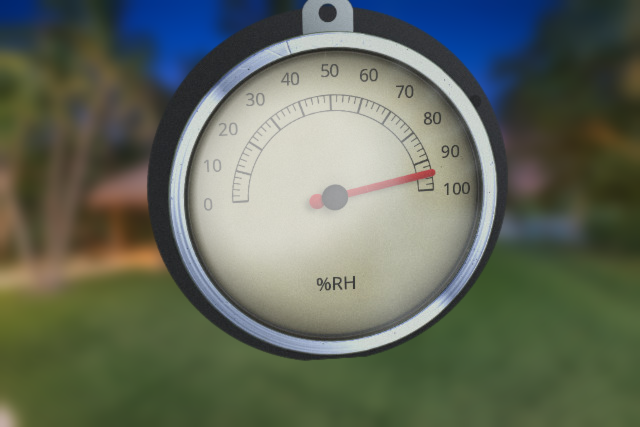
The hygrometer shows 94 %
